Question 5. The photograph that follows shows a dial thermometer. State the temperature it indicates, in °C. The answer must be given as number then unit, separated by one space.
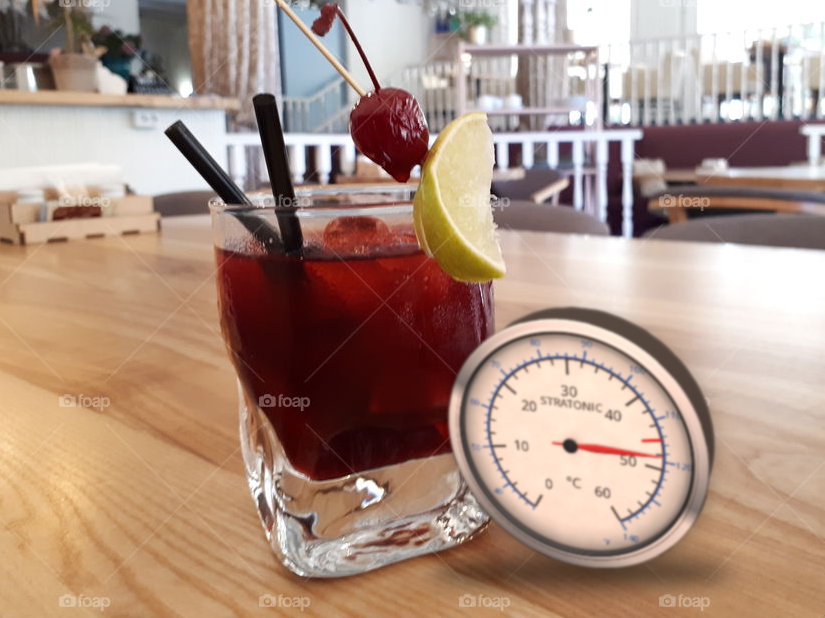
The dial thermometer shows 48 °C
